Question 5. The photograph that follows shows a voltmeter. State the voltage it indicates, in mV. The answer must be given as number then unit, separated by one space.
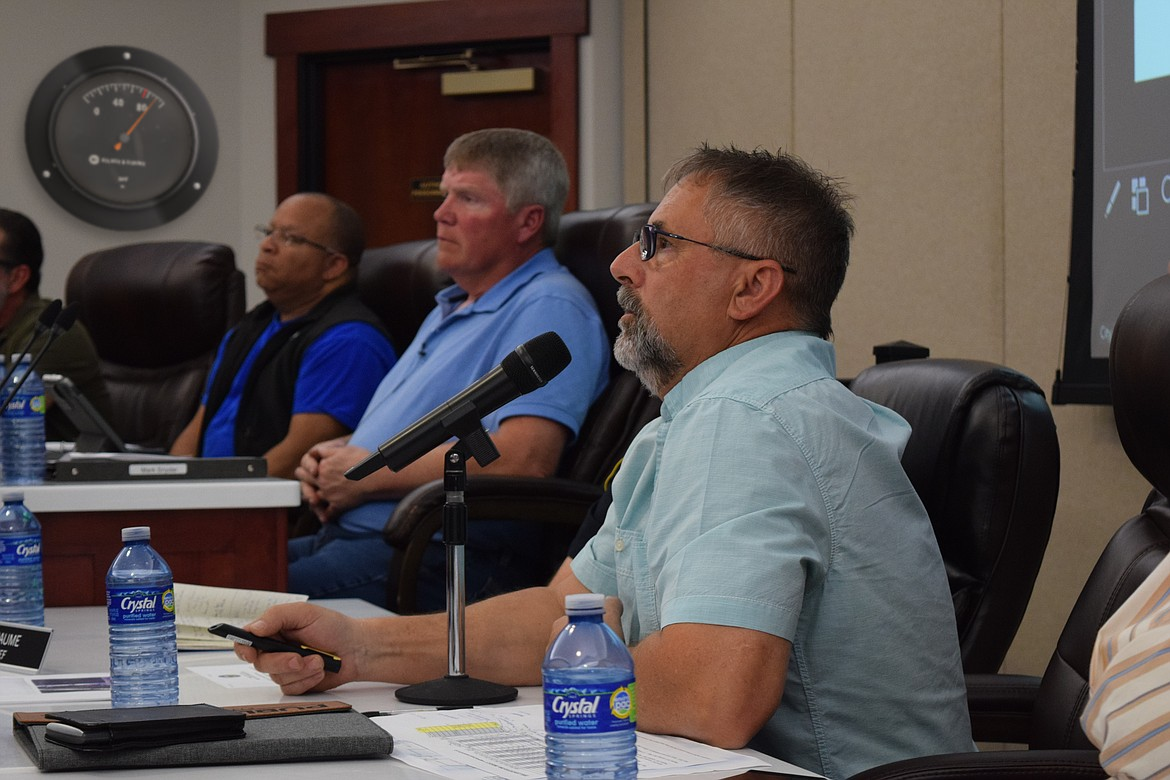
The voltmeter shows 90 mV
